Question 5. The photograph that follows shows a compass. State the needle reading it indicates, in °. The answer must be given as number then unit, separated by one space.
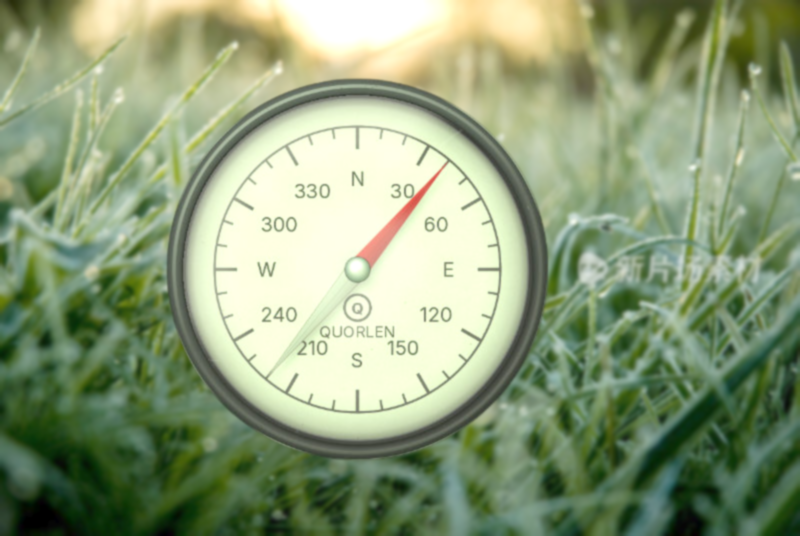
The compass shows 40 °
